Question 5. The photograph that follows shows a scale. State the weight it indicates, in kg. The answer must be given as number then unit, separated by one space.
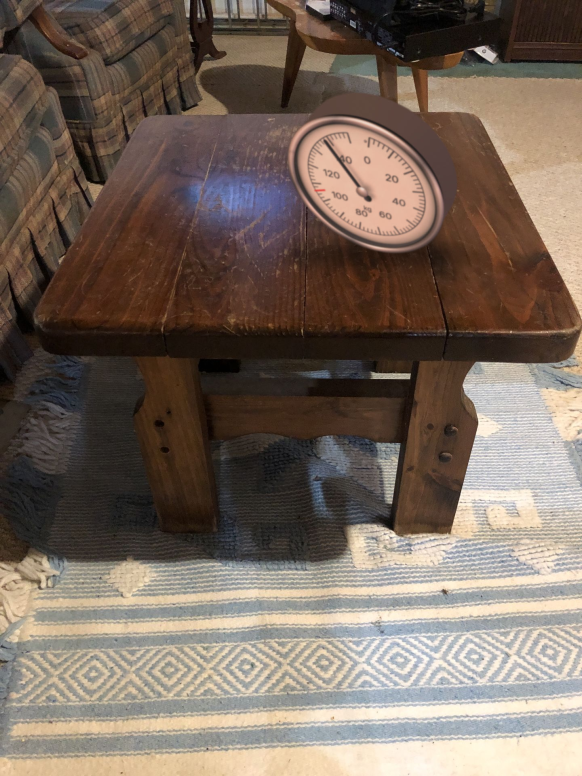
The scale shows 140 kg
